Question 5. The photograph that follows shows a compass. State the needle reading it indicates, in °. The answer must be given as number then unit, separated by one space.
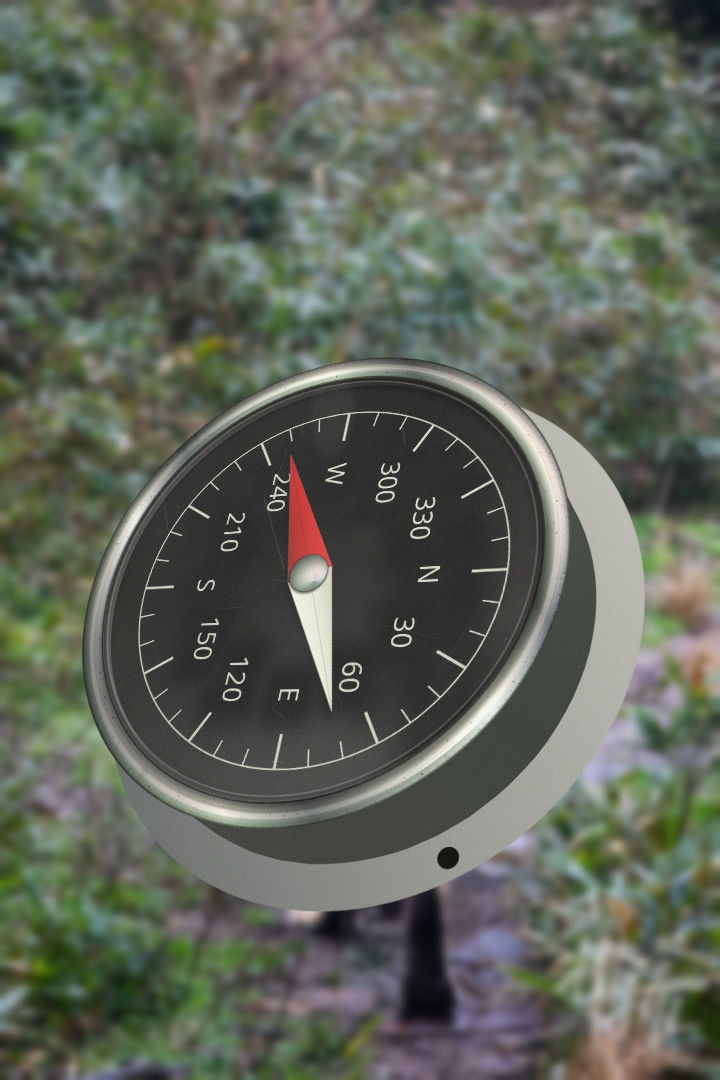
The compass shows 250 °
